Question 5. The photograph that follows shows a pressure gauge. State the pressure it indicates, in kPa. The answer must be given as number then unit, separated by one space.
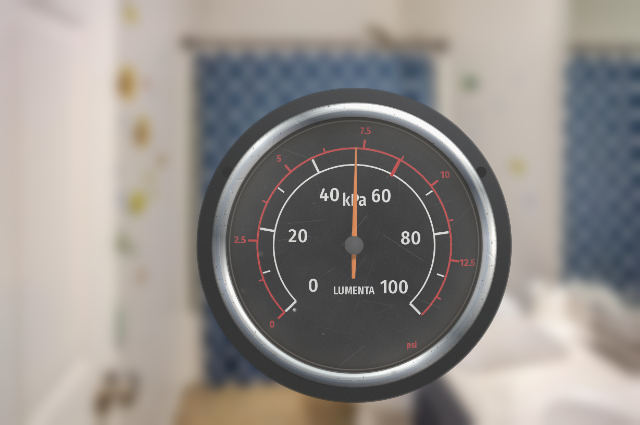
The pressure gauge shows 50 kPa
